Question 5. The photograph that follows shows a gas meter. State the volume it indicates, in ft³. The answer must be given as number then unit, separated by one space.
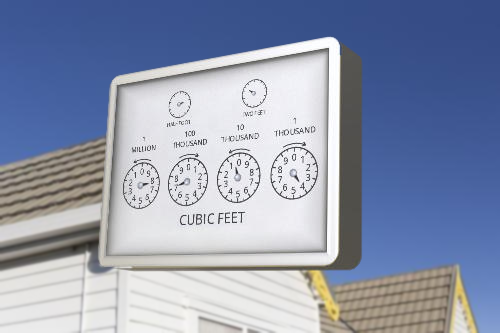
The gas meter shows 770400 ft³
